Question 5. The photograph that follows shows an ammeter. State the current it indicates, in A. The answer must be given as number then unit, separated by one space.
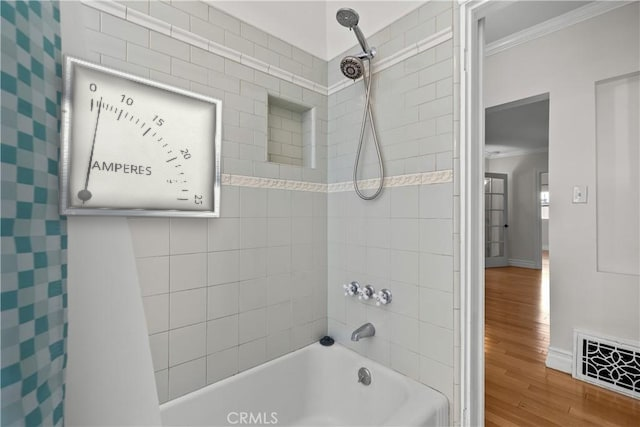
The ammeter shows 5 A
